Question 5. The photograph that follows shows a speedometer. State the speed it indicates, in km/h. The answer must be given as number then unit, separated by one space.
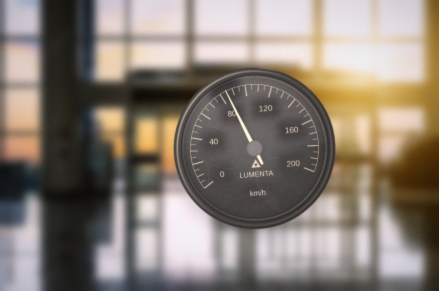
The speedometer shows 85 km/h
